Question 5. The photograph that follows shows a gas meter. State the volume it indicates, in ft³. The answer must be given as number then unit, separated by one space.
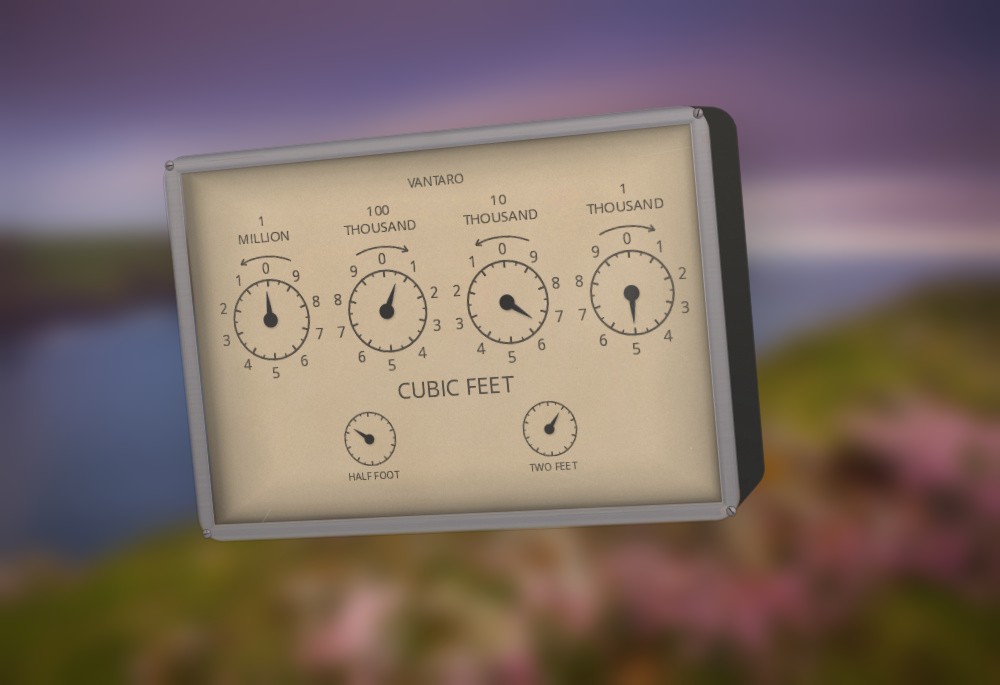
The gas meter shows 6500 ft³
